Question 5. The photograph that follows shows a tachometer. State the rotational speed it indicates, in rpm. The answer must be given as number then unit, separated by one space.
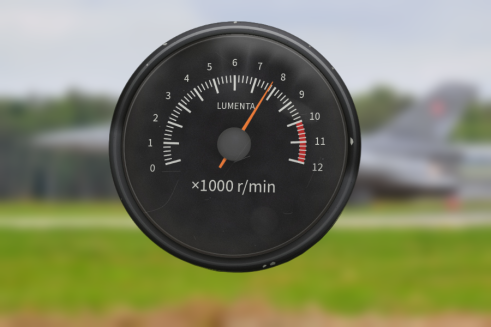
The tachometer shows 7800 rpm
